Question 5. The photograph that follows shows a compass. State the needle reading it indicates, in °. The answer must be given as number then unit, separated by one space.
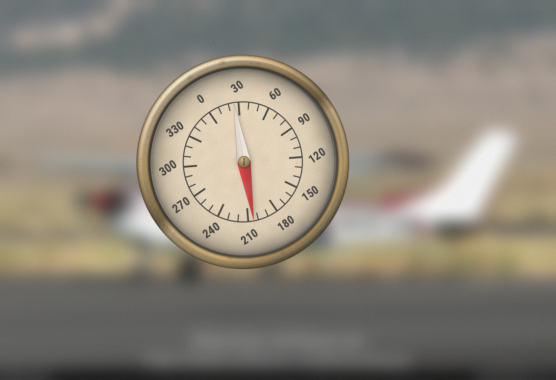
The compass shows 205 °
